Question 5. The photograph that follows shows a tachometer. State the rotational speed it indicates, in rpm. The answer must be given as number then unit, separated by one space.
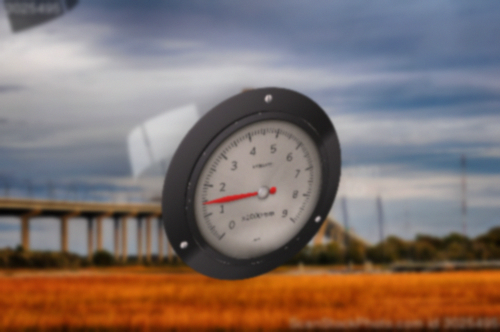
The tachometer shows 1500 rpm
